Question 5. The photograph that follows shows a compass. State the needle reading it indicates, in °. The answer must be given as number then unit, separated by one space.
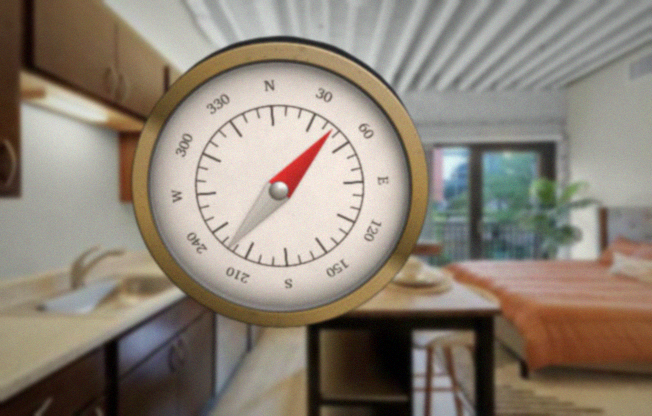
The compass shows 45 °
